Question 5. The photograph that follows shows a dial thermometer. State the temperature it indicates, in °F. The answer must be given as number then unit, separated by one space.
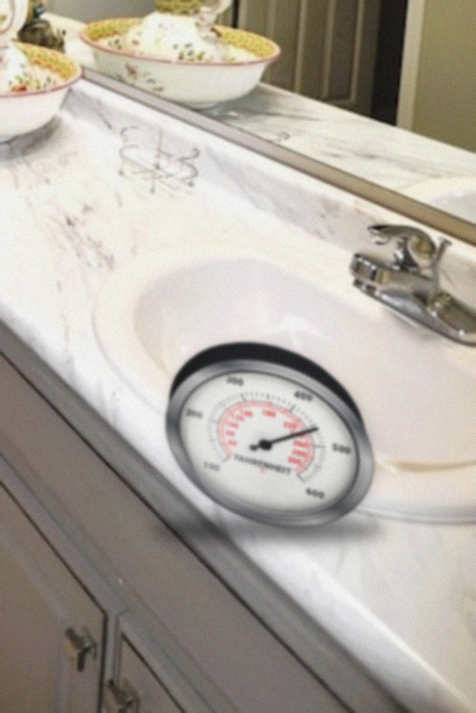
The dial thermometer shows 450 °F
